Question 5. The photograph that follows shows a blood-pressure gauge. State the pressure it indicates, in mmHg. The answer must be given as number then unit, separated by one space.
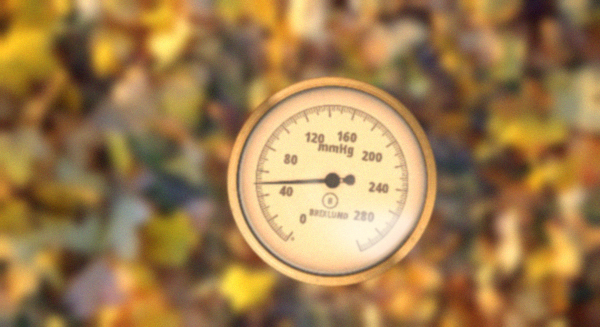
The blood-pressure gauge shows 50 mmHg
